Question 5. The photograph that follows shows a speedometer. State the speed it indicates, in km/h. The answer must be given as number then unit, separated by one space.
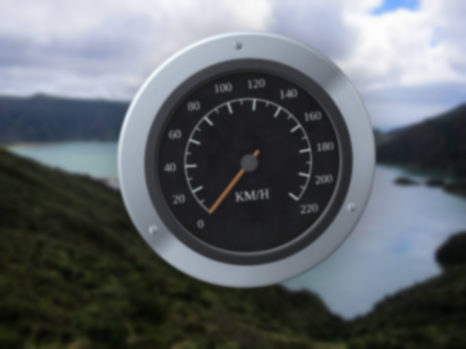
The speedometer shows 0 km/h
